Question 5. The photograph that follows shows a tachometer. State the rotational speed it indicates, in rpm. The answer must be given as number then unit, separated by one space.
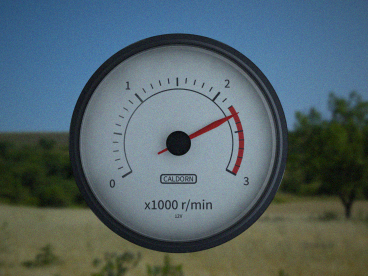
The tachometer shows 2300 rpm
